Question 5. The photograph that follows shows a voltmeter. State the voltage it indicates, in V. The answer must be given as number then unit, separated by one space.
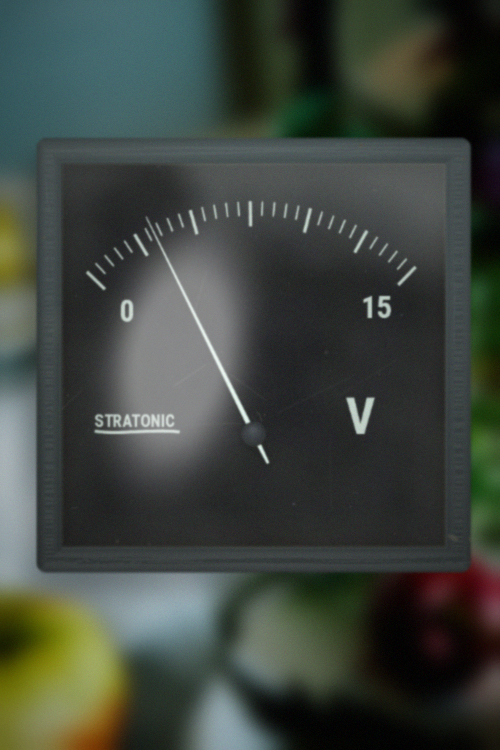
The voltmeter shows 3.25 V
